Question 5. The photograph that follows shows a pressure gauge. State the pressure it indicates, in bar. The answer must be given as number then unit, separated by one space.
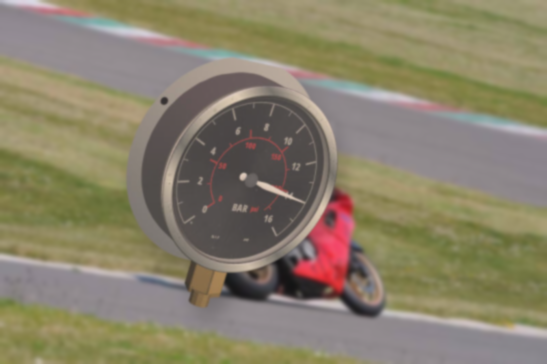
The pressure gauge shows 14 bar
